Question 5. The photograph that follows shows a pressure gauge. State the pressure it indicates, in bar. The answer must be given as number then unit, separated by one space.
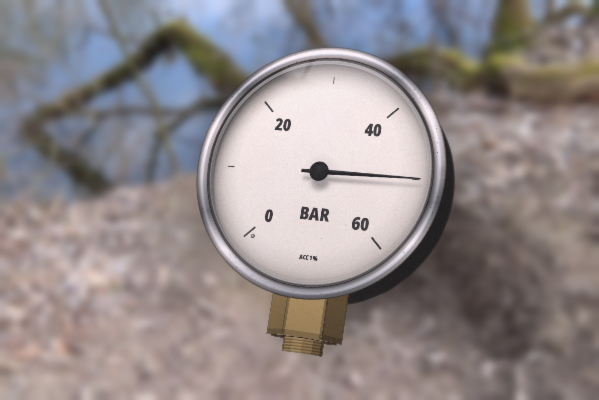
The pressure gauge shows 50 bar
